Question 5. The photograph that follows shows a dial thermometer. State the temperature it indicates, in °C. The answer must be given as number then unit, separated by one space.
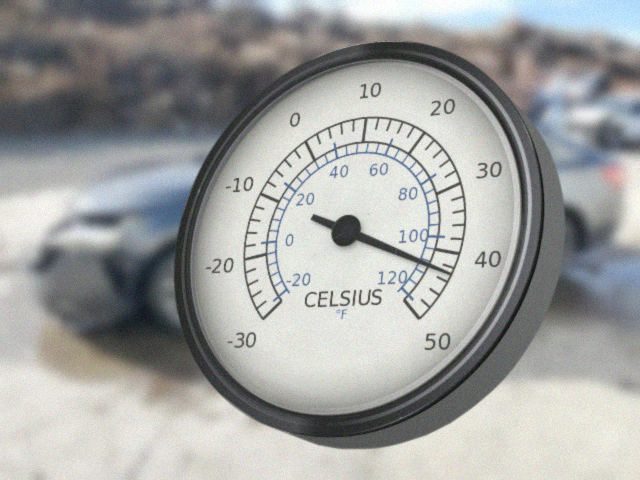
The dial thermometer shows 43 °C
